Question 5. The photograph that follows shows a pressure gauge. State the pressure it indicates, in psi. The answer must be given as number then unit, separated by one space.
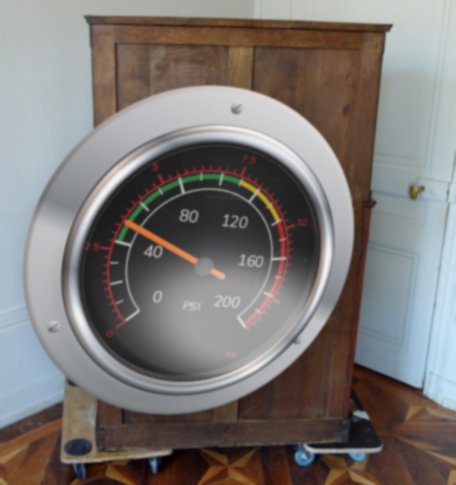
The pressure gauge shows 50 psi
